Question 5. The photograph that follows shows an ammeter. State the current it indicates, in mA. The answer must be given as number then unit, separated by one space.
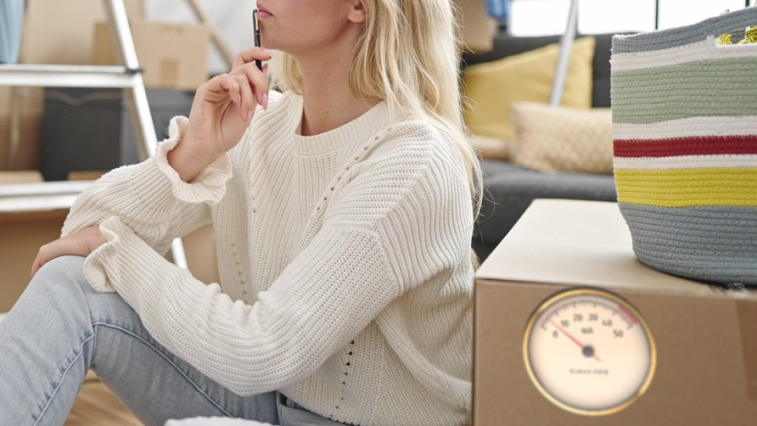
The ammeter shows 5 mA
